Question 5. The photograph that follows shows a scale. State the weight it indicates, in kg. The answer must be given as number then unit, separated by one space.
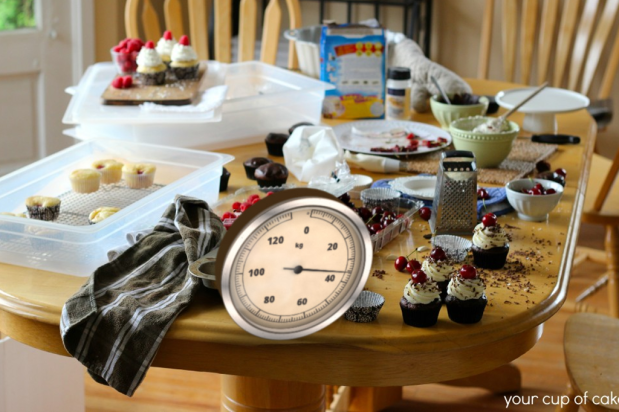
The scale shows 35 kg
